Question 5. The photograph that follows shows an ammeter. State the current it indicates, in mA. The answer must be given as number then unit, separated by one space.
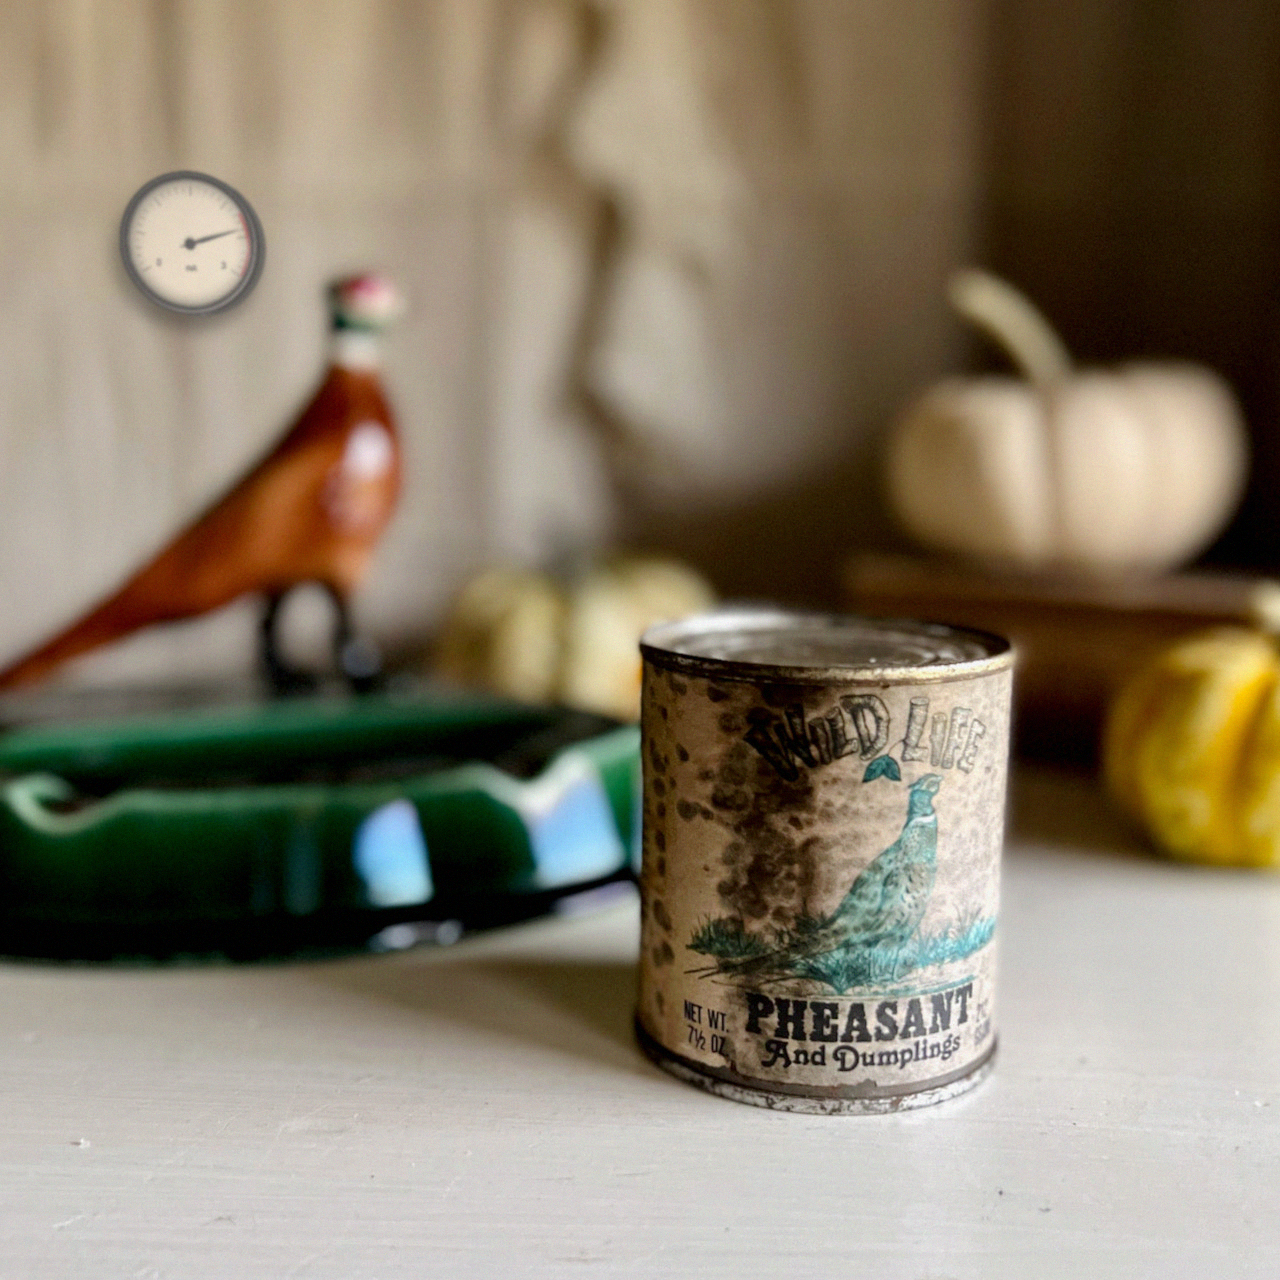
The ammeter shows 2.4 mA
